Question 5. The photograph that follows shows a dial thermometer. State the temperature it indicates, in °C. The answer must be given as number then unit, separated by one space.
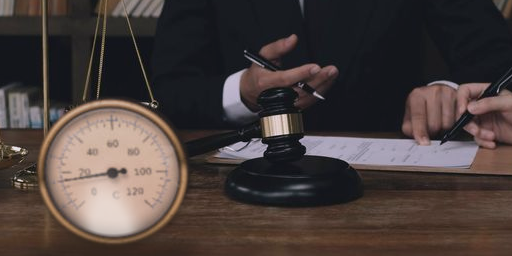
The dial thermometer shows 16 °C
